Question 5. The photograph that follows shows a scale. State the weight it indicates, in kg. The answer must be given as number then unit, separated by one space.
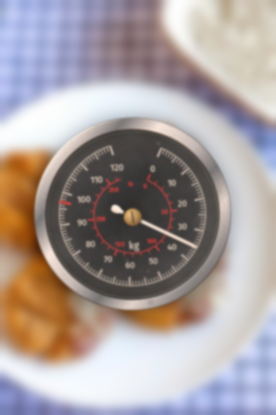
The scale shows 35 kg
